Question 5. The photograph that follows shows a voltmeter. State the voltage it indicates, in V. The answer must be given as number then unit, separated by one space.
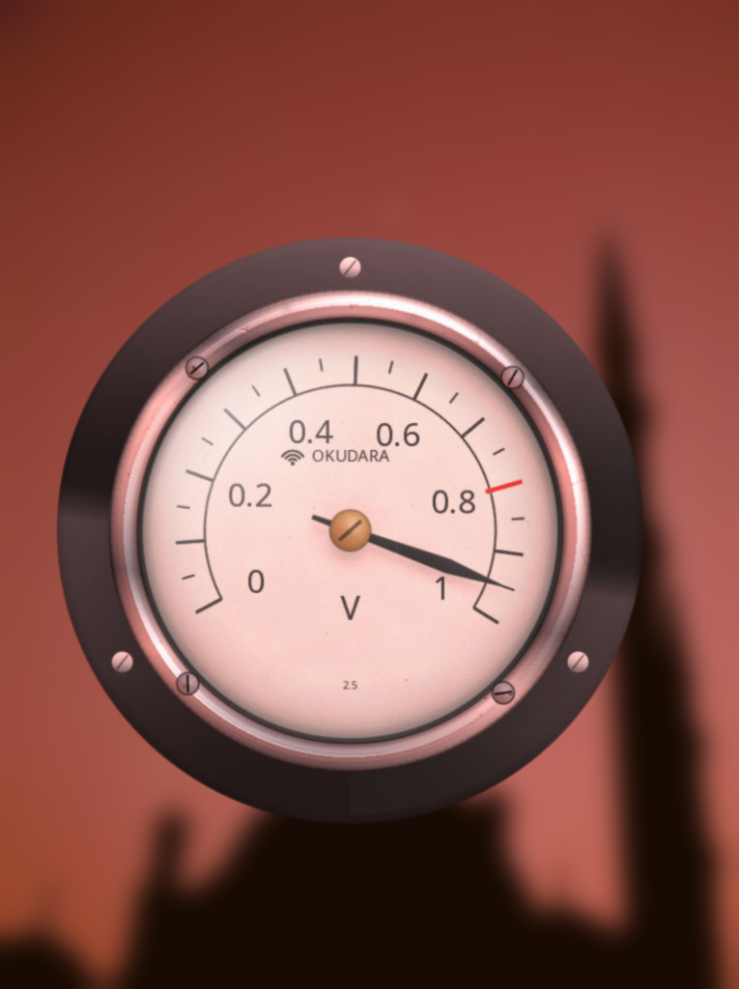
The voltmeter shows 0.95 V
